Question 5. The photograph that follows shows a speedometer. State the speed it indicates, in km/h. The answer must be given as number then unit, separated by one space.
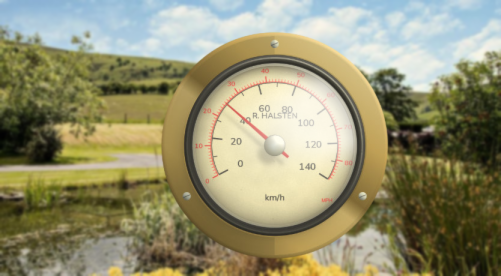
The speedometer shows 40 km/h
